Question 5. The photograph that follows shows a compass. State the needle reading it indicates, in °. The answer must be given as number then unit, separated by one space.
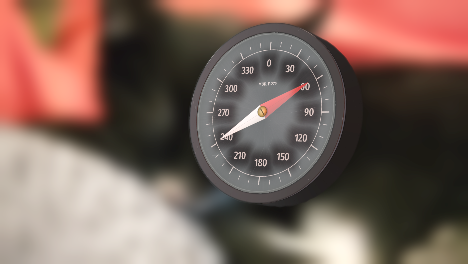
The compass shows 60 °
